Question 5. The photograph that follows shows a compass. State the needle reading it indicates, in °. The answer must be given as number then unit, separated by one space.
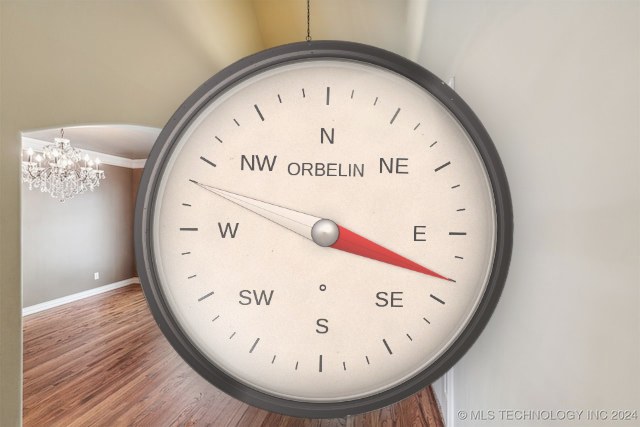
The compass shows 110 °
